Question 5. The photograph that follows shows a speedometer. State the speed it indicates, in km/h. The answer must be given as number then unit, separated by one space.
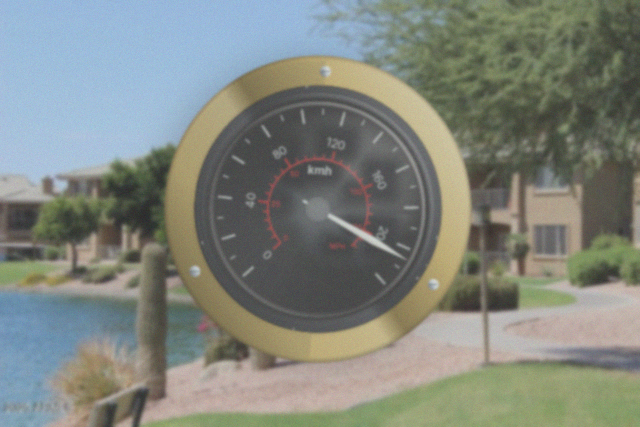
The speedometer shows 205 km/h
